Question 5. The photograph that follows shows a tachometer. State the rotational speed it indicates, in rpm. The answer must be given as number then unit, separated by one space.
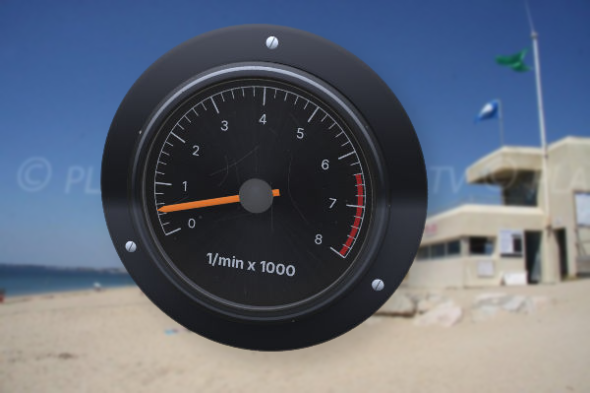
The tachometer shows 500 rpm
